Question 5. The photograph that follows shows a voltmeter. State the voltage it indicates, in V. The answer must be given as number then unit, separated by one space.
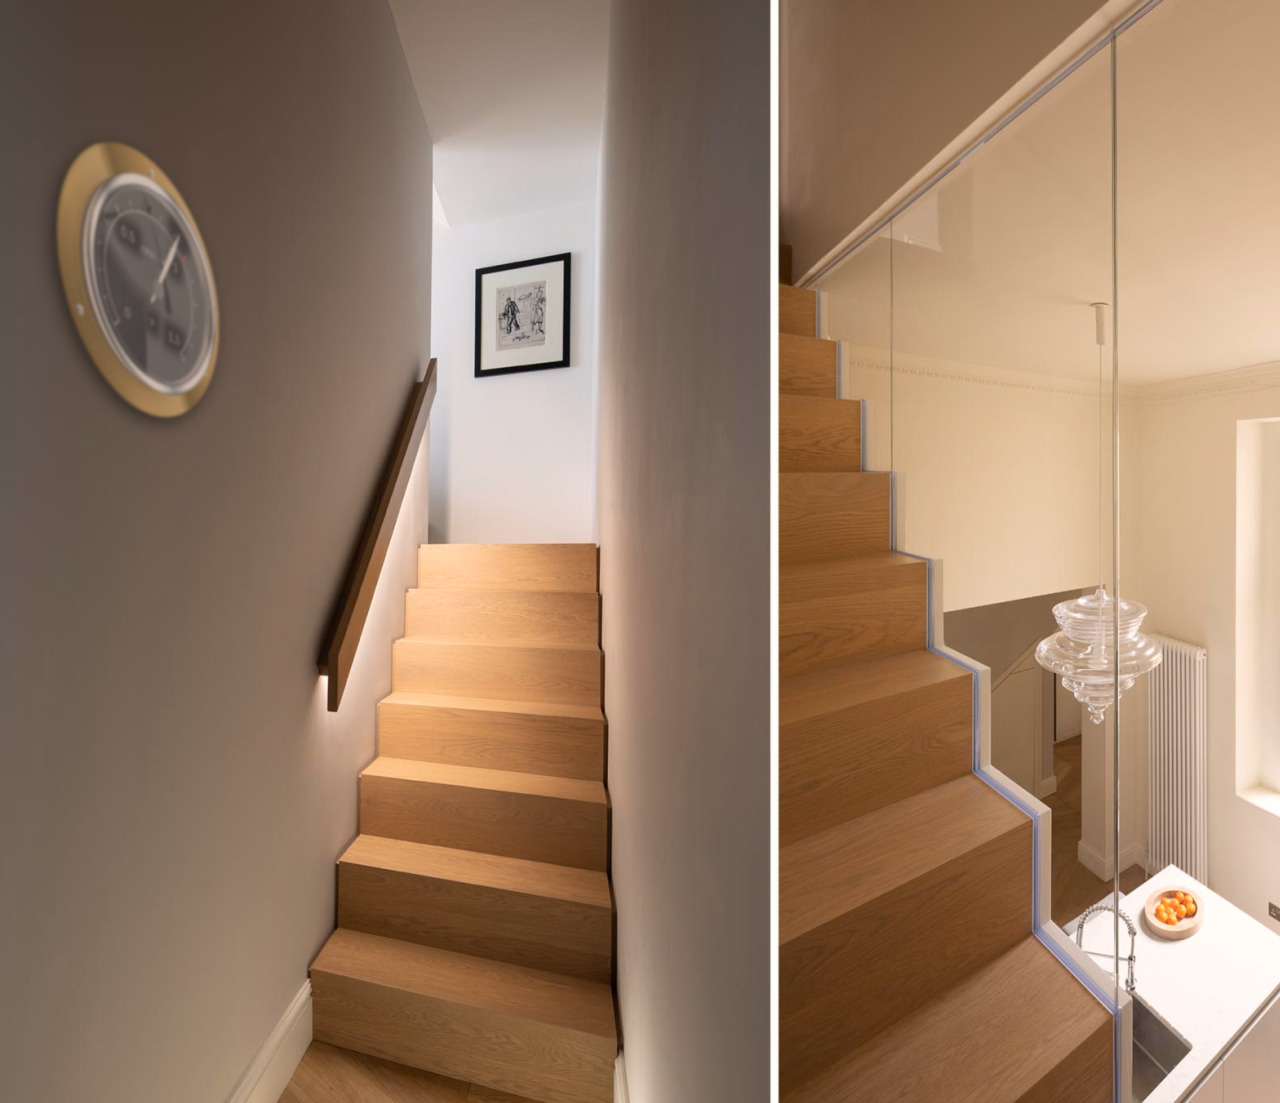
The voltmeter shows 0.9 V
